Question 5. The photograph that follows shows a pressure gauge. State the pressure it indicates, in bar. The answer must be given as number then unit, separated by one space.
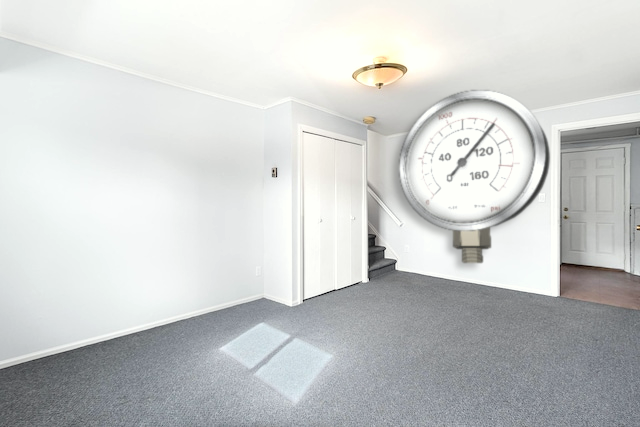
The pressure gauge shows 105 bar
